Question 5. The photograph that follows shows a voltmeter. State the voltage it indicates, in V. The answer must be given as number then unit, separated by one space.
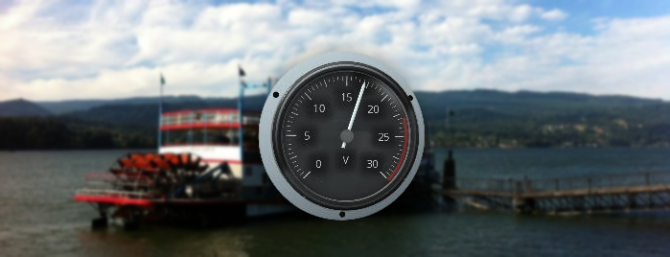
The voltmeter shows 17 V
